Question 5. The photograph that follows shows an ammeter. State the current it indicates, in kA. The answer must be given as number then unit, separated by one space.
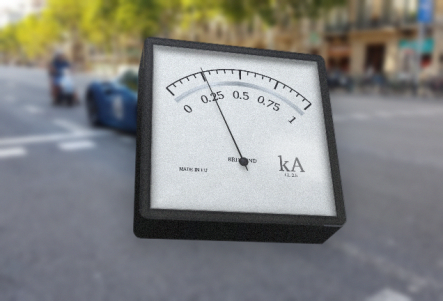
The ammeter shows 0.25 kA
